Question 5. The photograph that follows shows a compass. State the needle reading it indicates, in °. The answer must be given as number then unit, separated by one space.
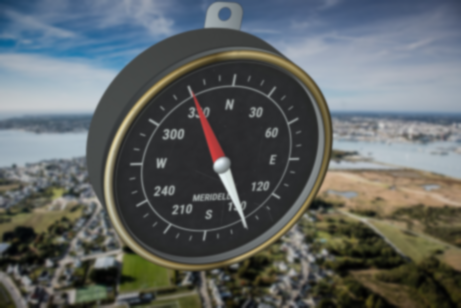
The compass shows 330 °
